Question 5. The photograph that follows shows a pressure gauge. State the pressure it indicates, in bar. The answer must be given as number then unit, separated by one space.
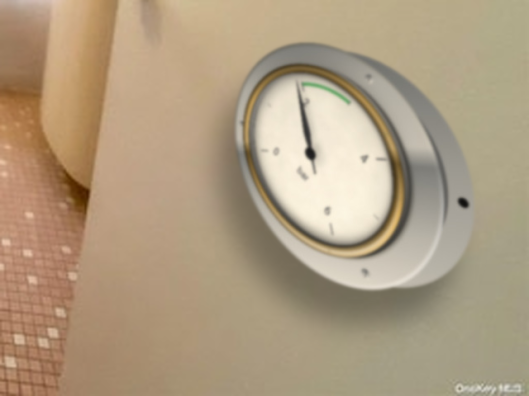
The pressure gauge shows 2 bar
